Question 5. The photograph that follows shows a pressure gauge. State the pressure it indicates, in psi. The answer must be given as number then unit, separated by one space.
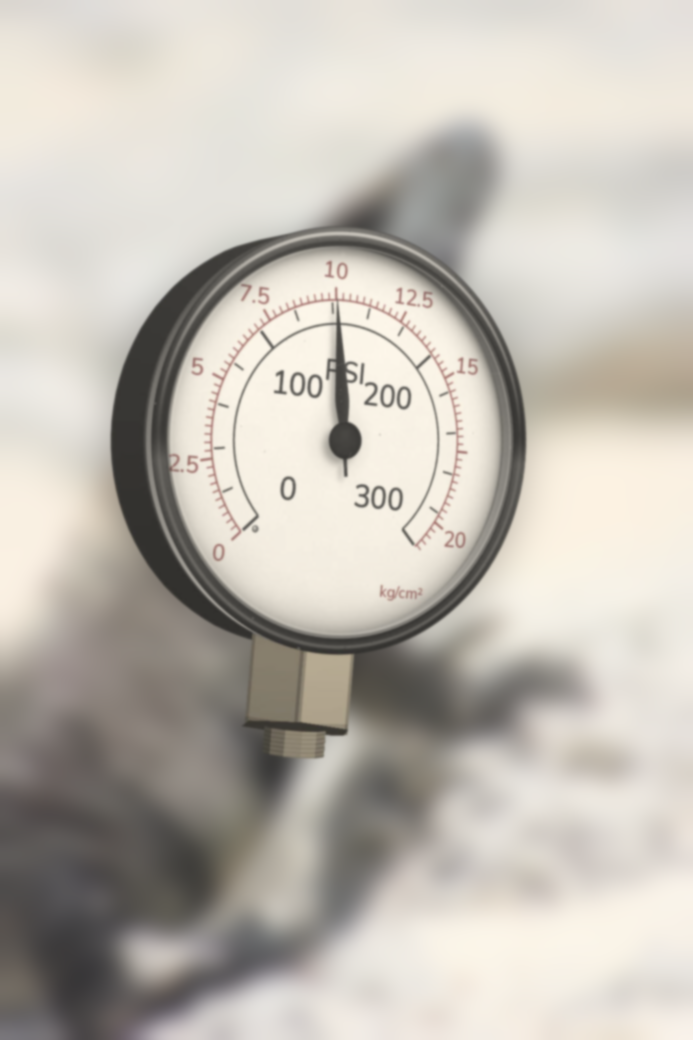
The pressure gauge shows 140 psi
